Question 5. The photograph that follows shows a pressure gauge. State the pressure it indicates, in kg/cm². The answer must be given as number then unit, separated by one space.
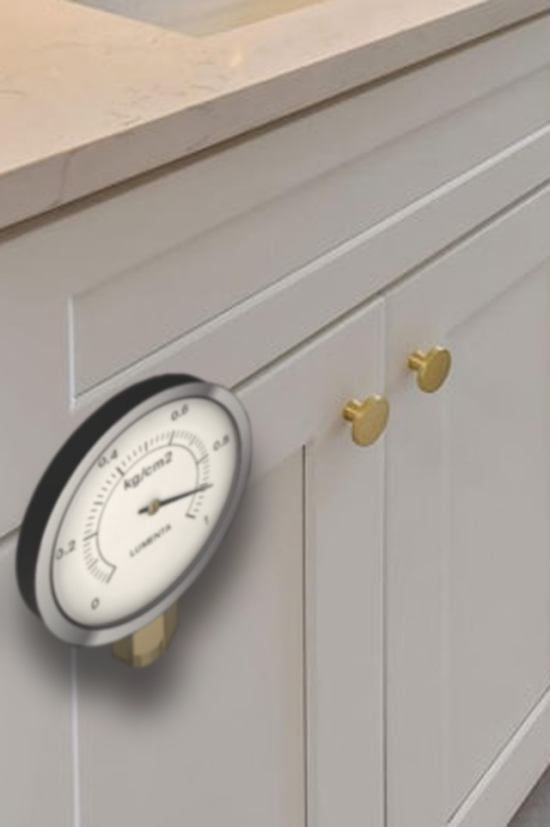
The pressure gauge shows 0.9 kg/cm²
